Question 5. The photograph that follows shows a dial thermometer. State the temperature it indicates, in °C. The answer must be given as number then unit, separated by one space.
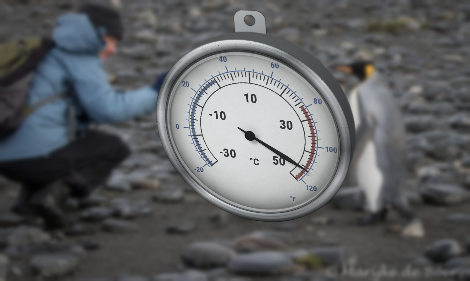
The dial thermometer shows 45 °C
